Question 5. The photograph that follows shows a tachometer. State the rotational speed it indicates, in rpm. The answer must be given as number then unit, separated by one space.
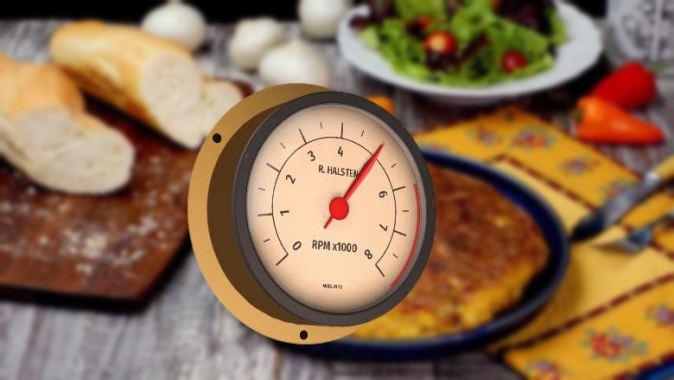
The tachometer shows 5000 rpm
